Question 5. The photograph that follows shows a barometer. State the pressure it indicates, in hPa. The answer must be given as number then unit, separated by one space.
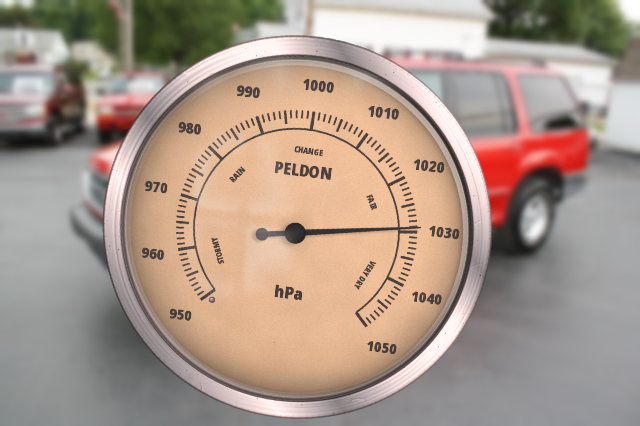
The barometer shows 1029 hPa
